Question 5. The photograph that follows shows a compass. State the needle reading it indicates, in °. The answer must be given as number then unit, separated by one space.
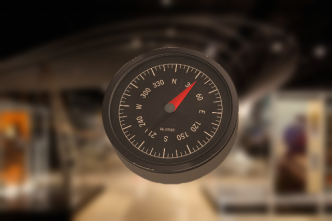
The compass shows 35 °
